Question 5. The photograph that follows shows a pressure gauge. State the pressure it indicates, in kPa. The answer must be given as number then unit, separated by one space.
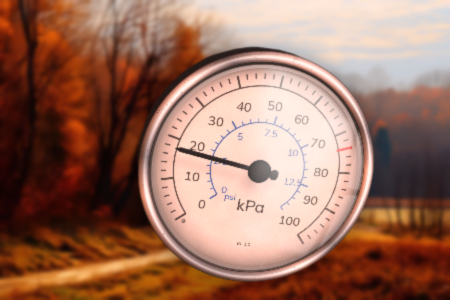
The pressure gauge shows 18 kPa
